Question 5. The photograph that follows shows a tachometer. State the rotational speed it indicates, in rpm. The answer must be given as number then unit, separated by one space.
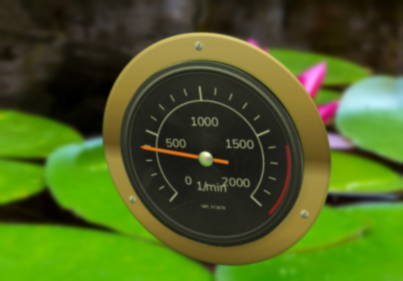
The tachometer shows 400 rpm
